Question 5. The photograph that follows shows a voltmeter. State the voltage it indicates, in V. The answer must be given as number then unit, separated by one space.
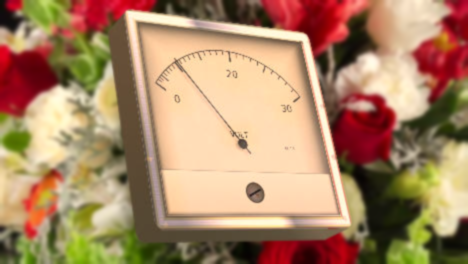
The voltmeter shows 10 V
